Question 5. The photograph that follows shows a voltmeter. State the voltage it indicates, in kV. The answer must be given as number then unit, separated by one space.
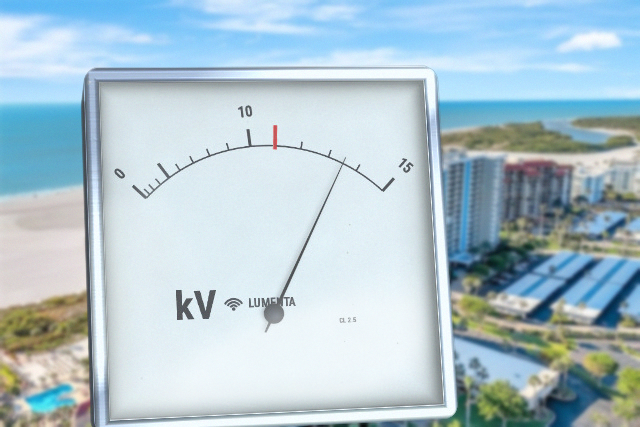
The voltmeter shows 13.5 kV
